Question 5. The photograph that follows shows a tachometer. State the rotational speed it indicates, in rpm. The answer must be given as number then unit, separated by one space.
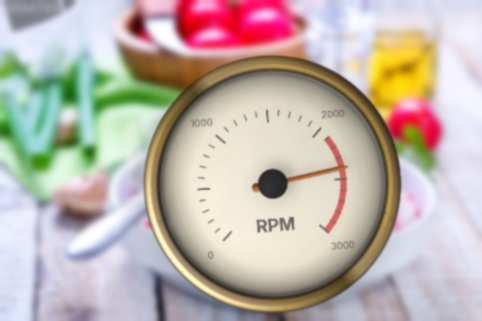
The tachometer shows 2400 rpm
